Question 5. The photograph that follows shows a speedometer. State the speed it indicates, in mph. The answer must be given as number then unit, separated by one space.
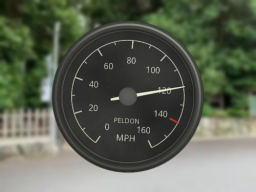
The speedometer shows 120 mph
